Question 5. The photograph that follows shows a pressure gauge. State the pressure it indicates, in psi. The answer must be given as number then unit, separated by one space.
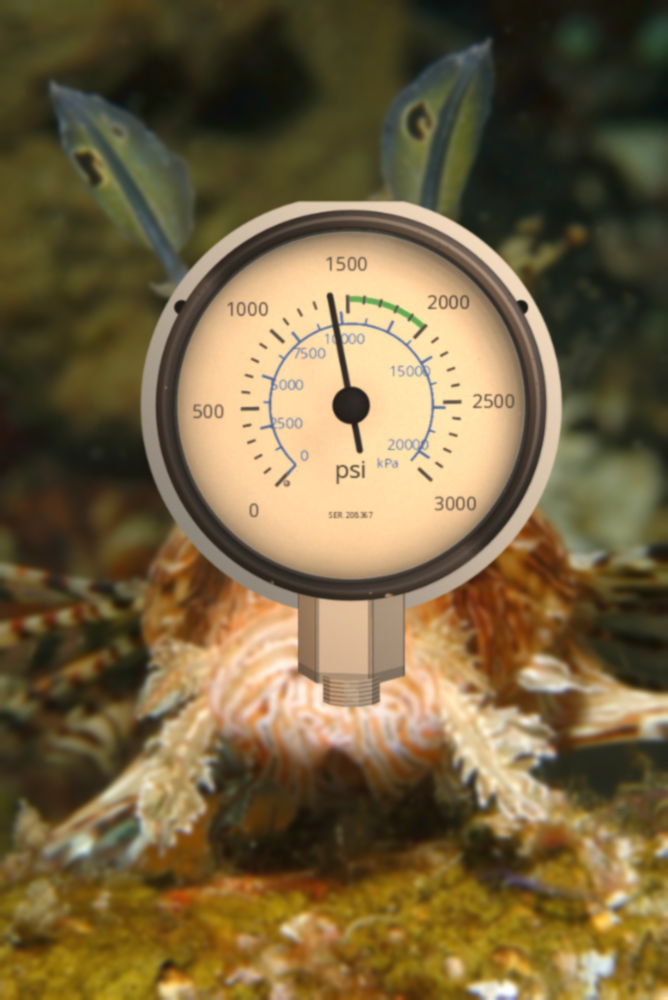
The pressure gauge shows 1400 psi
